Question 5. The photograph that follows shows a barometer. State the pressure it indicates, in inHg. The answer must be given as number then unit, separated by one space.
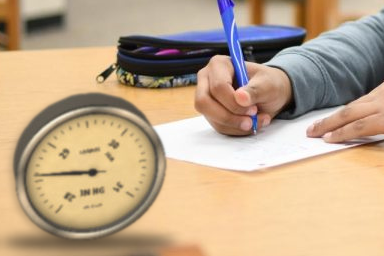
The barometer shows 28.6 inHg
